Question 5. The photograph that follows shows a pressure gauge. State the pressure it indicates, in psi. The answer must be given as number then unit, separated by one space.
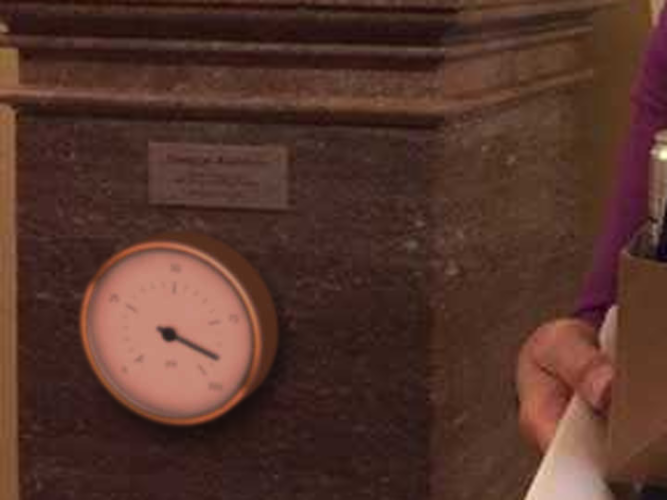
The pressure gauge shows 90 psi
